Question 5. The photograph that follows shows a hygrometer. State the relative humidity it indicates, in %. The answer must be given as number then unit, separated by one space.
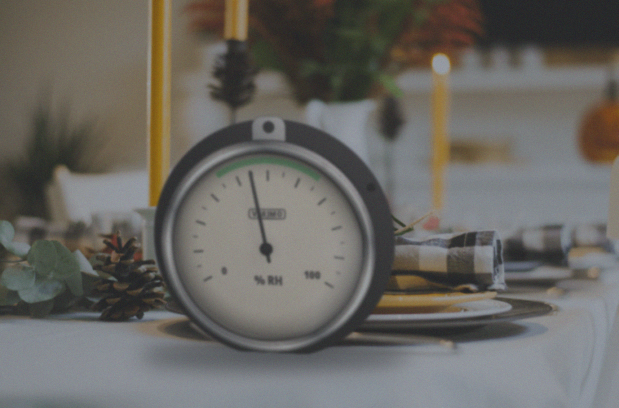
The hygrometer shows 45 %
